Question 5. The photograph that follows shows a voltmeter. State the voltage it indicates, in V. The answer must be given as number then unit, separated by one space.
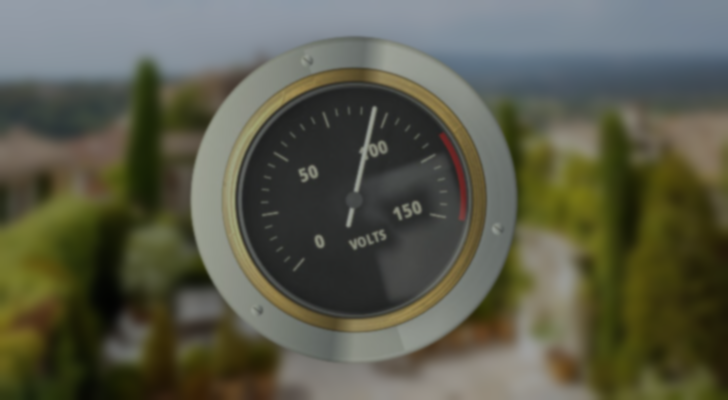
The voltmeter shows 95 V
